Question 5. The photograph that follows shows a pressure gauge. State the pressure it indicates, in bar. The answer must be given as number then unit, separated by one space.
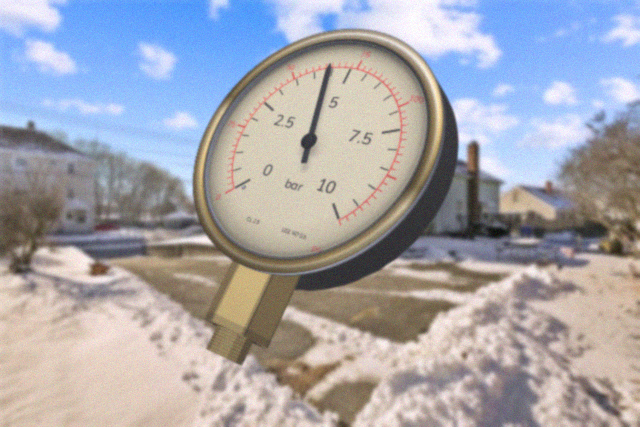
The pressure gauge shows 4.5 bar
